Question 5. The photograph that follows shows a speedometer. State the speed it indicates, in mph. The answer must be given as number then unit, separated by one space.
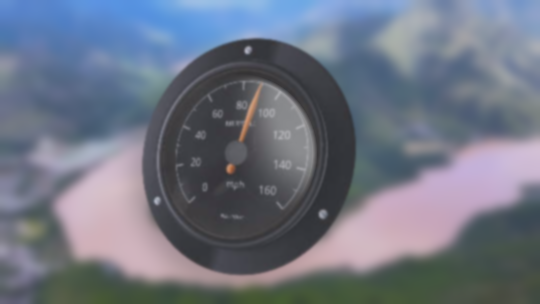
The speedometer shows 90 mph
